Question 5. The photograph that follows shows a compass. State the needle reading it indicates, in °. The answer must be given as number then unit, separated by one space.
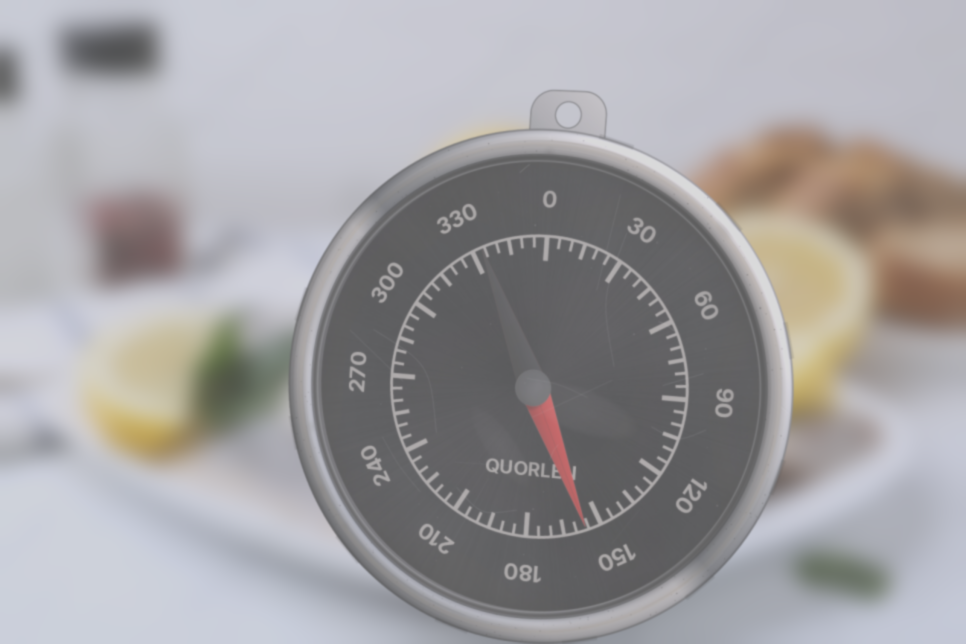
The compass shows 155 °
